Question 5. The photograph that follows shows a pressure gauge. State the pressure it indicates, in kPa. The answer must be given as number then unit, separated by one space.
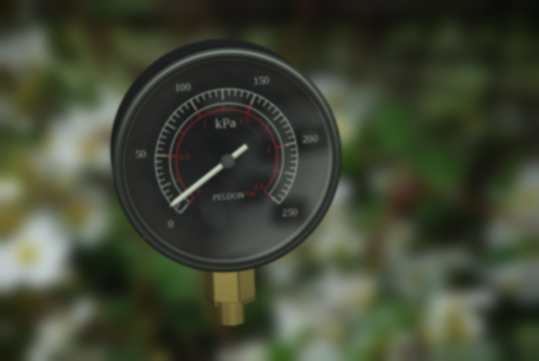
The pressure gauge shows 10 kPa
